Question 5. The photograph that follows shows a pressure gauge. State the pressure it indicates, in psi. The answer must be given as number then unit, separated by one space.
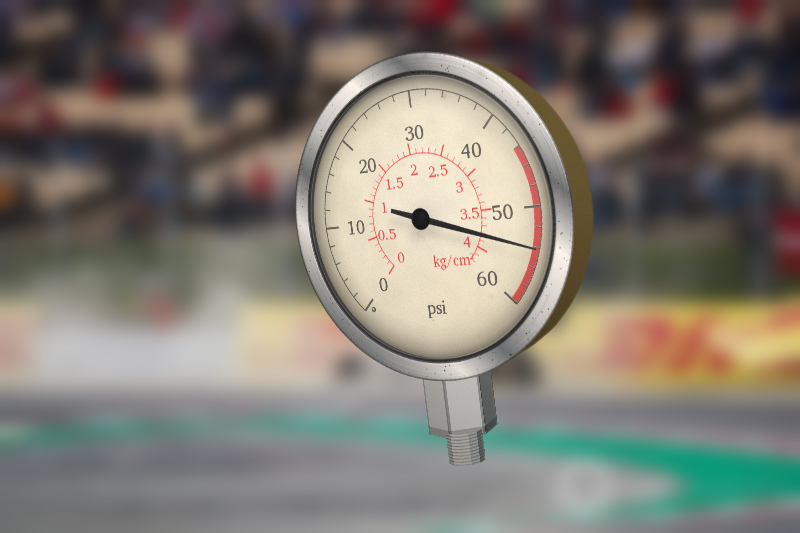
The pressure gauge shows 54 psi
